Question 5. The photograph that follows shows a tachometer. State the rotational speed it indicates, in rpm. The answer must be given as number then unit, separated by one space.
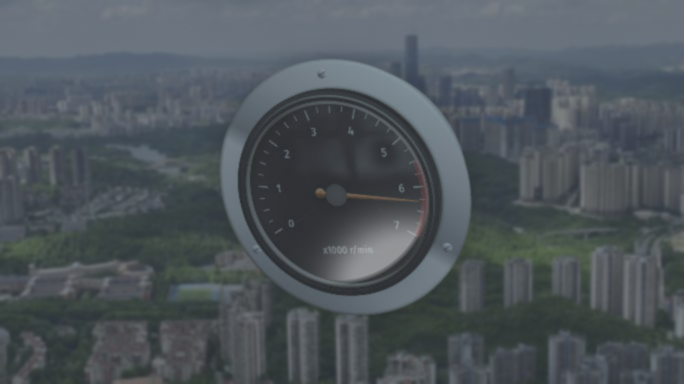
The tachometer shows 6250 rpm
